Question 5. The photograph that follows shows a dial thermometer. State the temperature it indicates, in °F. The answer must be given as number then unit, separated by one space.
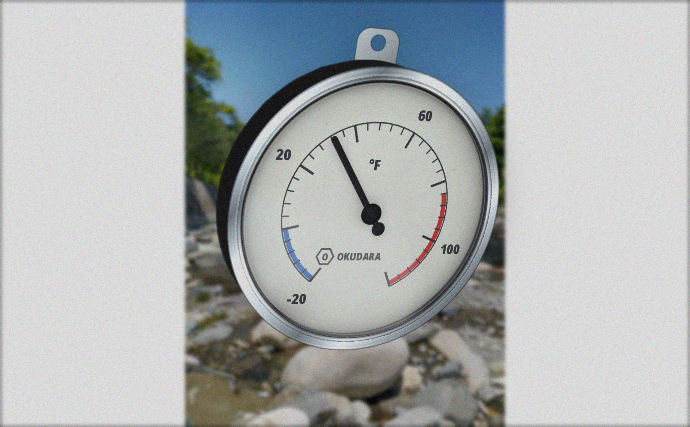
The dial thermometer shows 32 °F
